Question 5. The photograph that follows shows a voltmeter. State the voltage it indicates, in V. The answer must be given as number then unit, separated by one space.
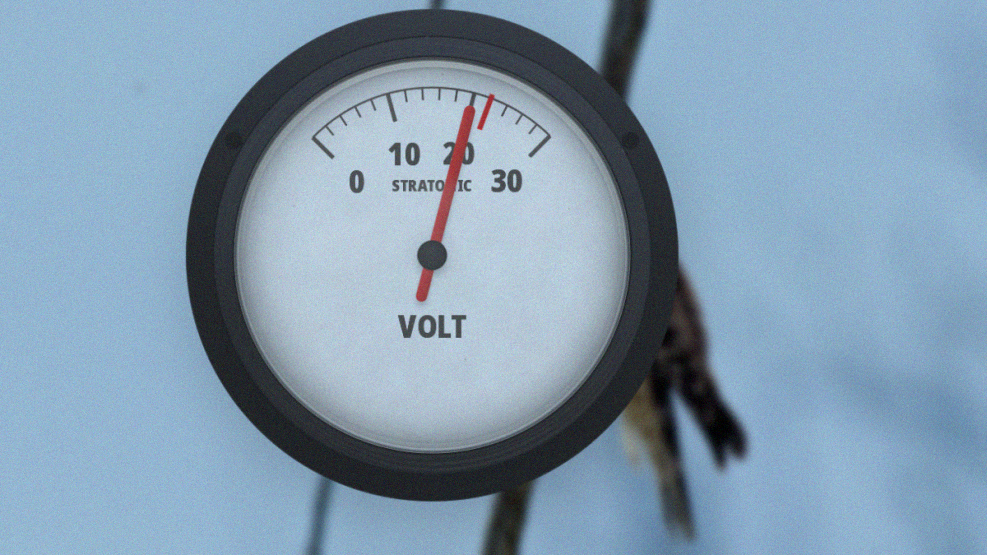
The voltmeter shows 20 V
